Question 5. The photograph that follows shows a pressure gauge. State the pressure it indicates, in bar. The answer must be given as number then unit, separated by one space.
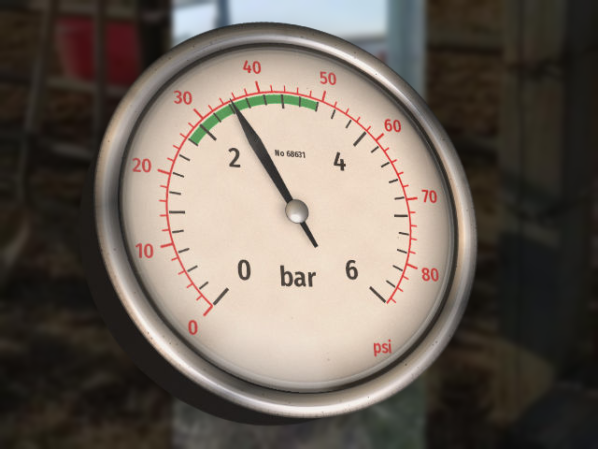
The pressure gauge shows 2.4 bar
